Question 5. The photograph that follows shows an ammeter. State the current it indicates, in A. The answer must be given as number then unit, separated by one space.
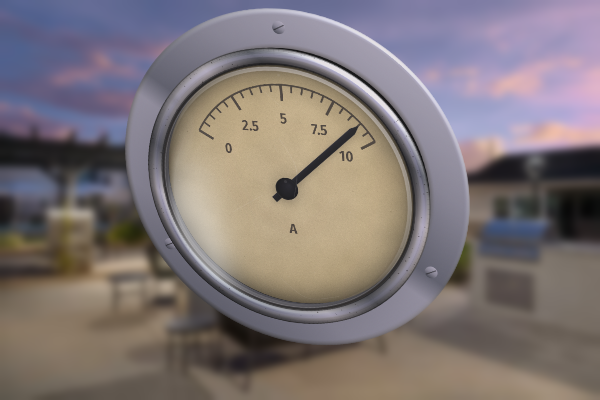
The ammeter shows 9 A
